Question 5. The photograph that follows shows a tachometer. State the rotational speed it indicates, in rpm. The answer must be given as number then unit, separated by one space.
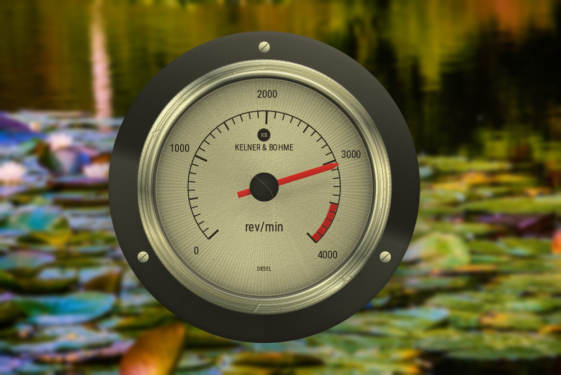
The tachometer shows 3050 rpm
